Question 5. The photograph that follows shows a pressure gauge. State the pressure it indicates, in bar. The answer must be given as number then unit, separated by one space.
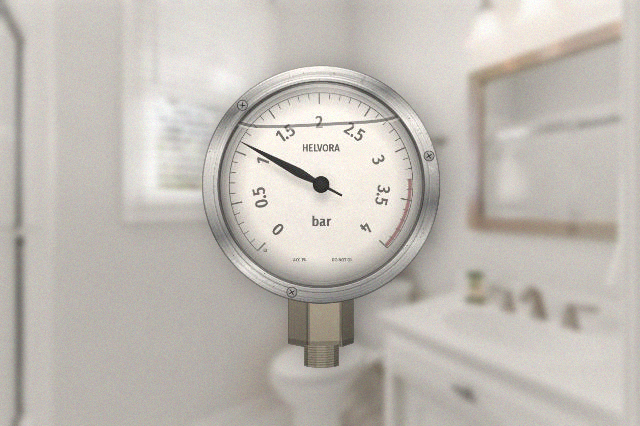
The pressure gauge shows 1.1 bar
